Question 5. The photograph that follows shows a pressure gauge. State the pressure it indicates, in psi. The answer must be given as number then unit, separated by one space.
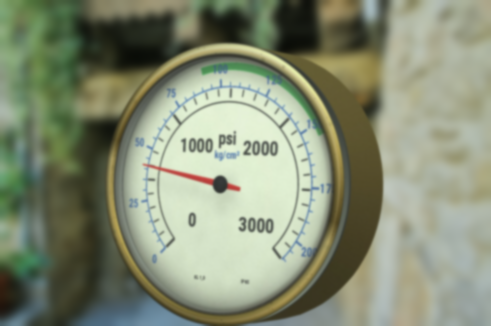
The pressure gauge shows 600 psi
